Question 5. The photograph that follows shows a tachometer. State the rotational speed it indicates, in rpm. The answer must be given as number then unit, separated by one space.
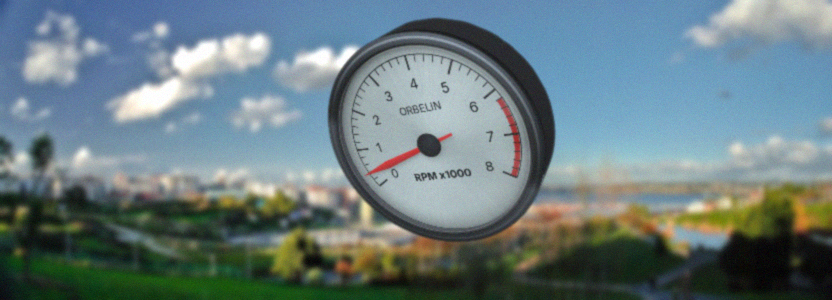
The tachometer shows 400 rpm
